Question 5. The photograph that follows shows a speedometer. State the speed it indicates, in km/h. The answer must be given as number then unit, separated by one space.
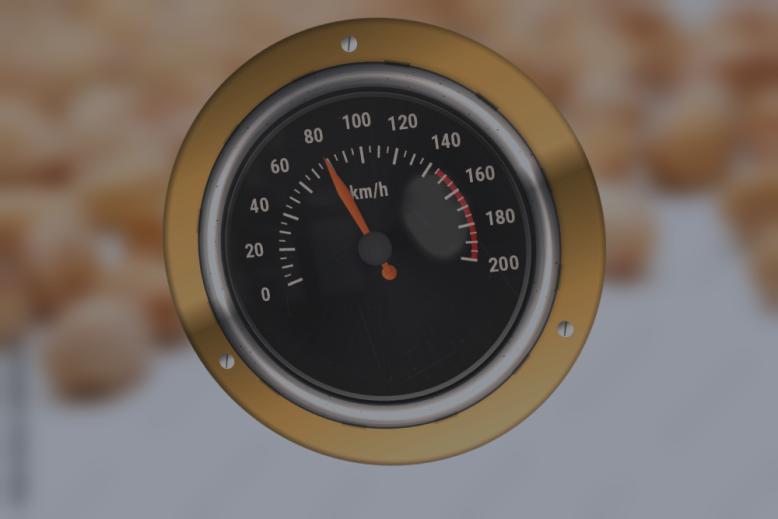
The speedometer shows 80 km/h
